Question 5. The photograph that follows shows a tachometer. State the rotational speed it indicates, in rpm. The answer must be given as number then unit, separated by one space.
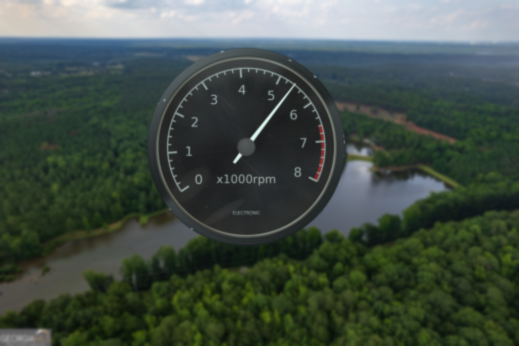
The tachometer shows 5400 rpm
